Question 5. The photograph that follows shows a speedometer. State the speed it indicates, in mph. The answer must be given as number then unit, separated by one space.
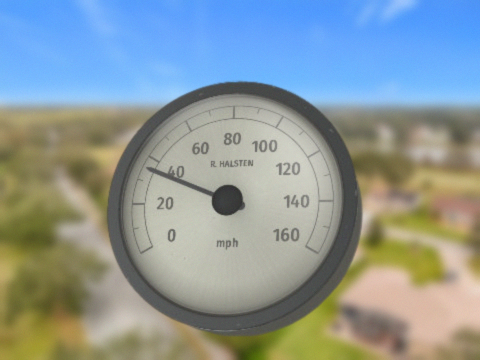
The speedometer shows 35 mph
